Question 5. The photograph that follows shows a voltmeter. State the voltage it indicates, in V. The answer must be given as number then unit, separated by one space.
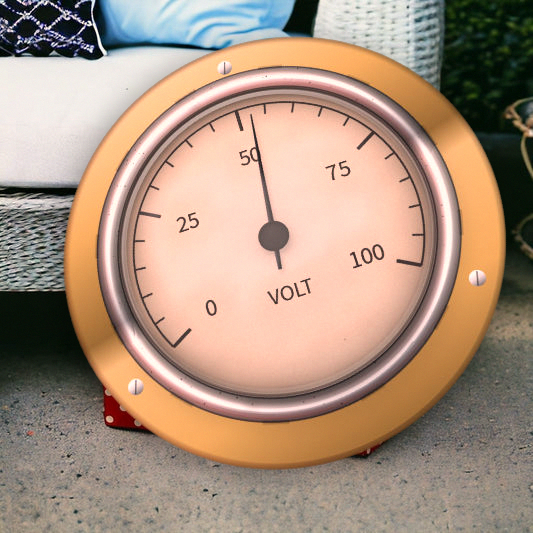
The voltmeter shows 52.5 V
